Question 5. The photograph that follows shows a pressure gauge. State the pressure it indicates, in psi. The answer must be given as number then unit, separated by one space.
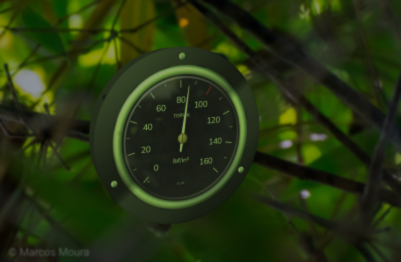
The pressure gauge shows 85 psi
